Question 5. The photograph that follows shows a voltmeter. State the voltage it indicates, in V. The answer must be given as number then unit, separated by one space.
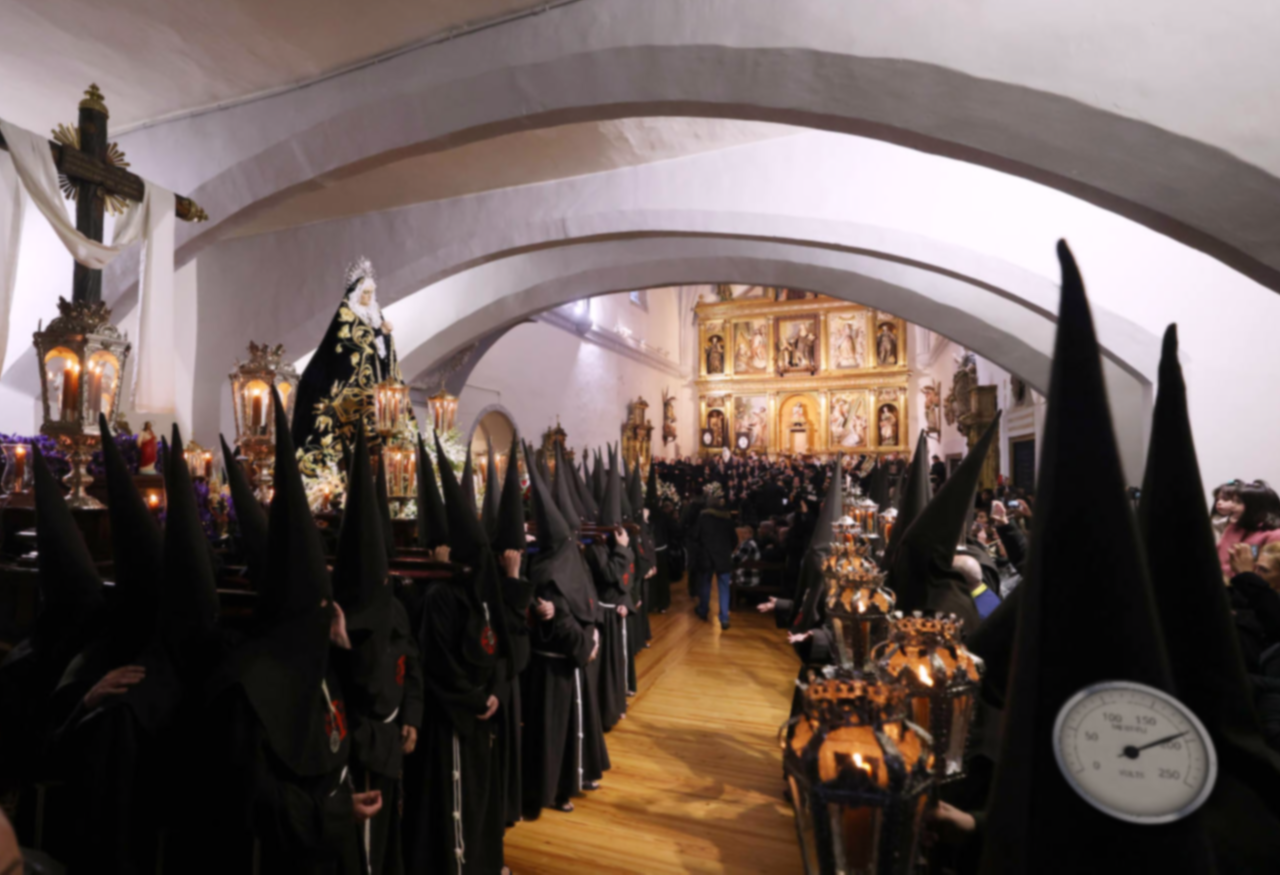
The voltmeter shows 190 V
